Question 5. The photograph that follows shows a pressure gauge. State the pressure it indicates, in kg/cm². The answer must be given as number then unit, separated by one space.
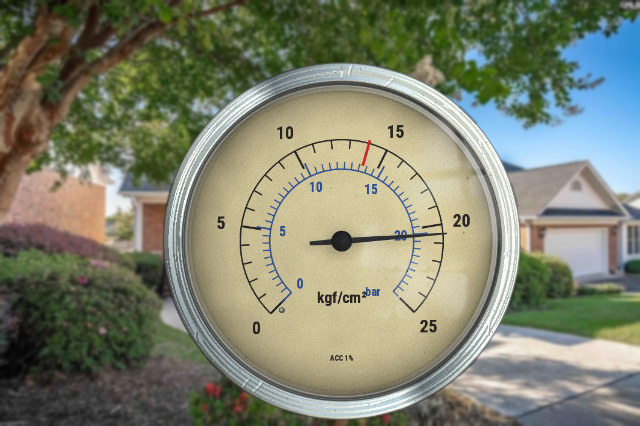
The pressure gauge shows 20.5 kg/cm²
